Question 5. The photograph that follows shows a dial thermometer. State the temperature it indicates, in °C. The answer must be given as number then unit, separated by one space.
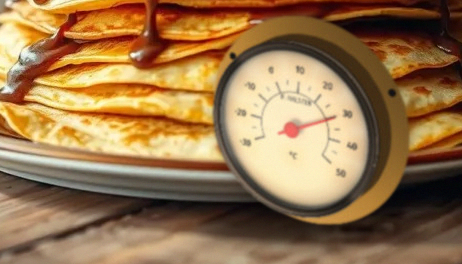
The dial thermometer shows 30 °C
